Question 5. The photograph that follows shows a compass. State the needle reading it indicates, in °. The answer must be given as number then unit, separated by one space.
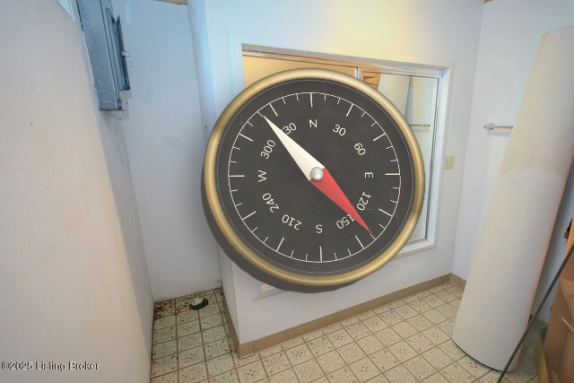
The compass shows 140 °
